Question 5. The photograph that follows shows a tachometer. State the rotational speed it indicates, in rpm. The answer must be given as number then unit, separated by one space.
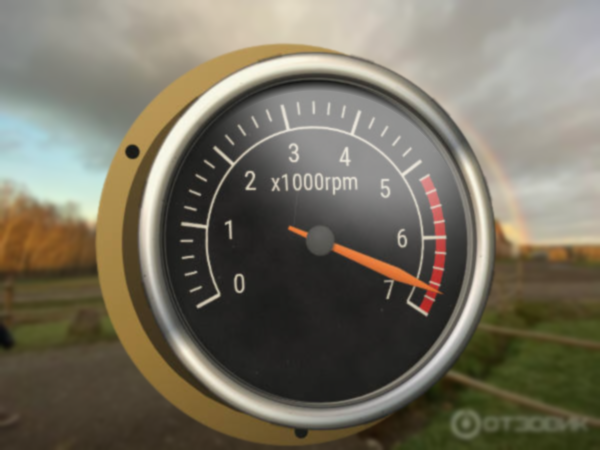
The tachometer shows 6700 rpm
